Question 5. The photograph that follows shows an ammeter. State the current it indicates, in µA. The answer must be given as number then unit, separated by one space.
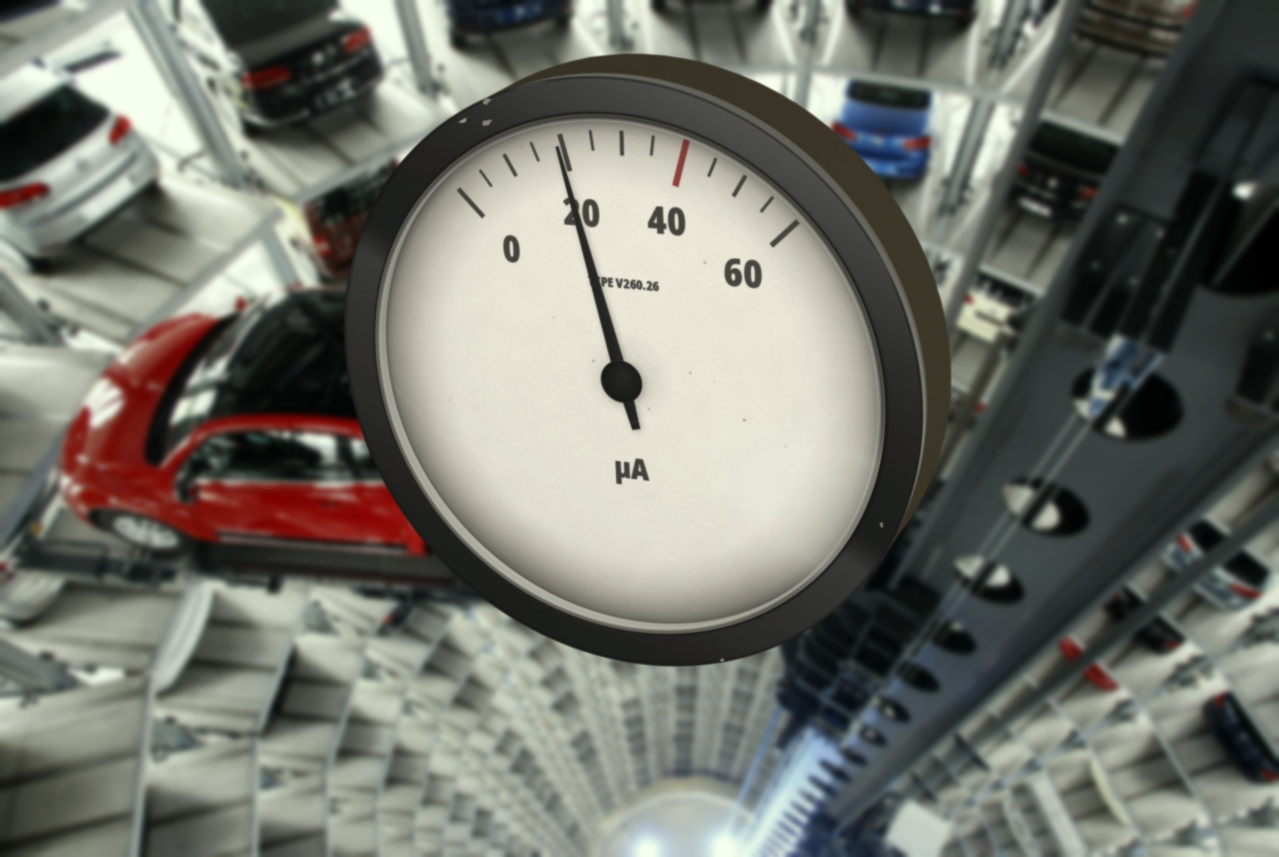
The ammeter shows 20 µA
